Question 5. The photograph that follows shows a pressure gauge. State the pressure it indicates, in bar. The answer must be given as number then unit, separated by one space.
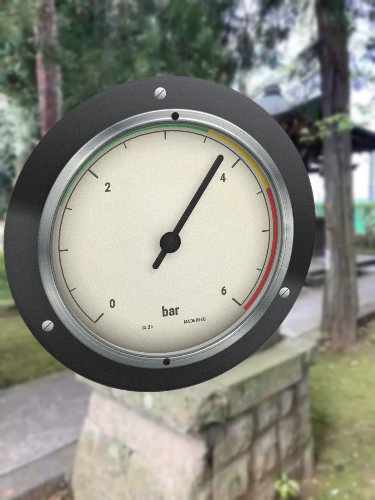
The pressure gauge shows 3.75 bar
